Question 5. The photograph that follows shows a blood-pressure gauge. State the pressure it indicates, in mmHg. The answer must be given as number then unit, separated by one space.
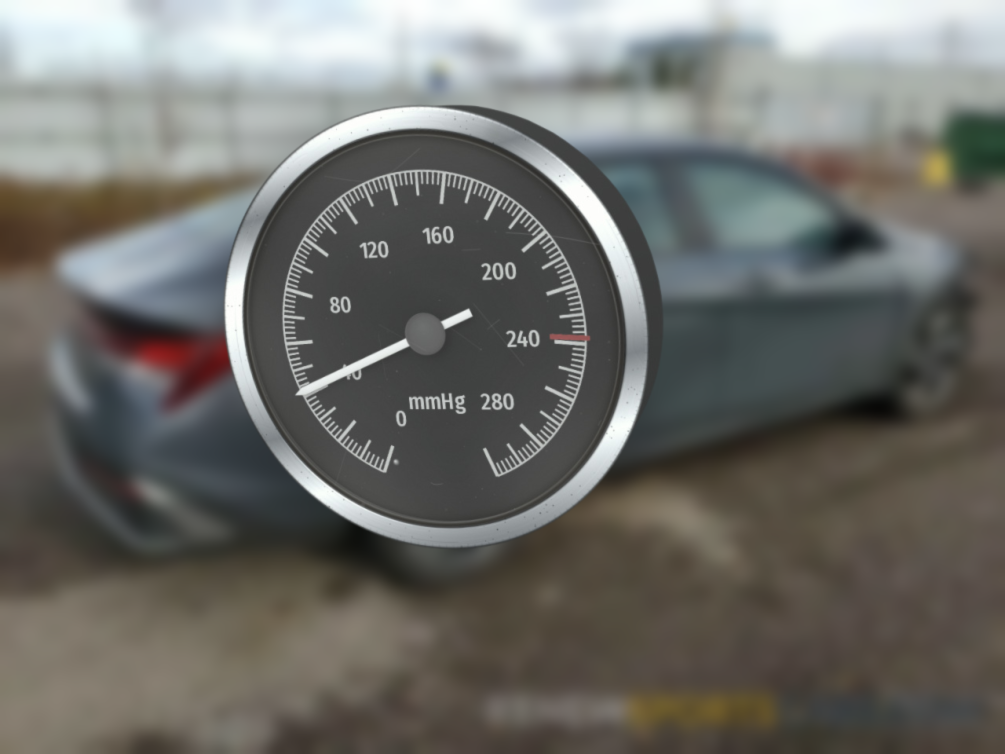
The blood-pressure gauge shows 42 mmHg
